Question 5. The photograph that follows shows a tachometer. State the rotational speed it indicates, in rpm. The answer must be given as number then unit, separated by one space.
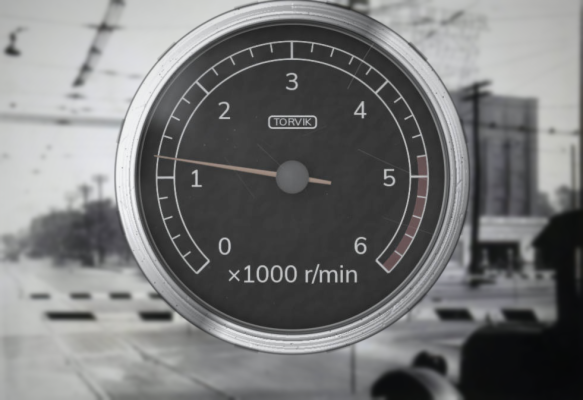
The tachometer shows 1200 rpm
